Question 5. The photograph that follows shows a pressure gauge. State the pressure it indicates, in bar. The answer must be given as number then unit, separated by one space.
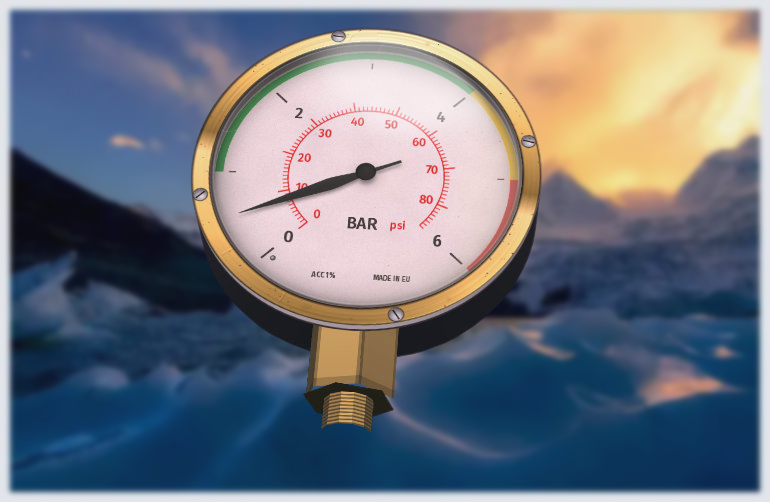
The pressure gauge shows 0.5 bar
